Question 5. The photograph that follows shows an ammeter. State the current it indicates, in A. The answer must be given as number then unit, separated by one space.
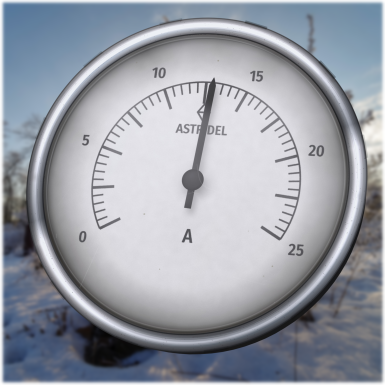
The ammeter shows 13 A
